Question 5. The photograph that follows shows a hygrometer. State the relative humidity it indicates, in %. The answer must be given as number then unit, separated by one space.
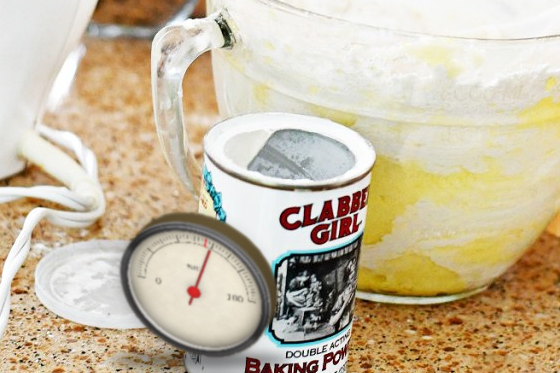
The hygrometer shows 60 %
